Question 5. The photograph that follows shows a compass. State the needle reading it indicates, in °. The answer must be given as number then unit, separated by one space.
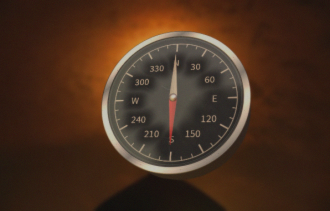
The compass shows 180 °
